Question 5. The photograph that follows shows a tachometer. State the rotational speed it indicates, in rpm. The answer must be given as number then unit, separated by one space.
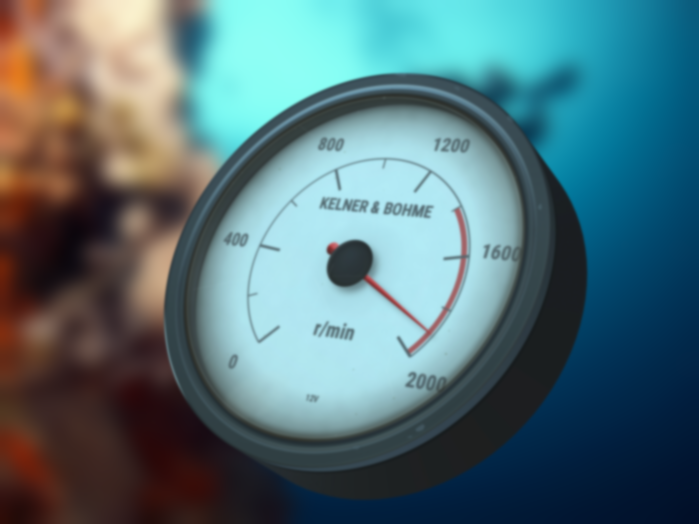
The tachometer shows 1900 rpm
